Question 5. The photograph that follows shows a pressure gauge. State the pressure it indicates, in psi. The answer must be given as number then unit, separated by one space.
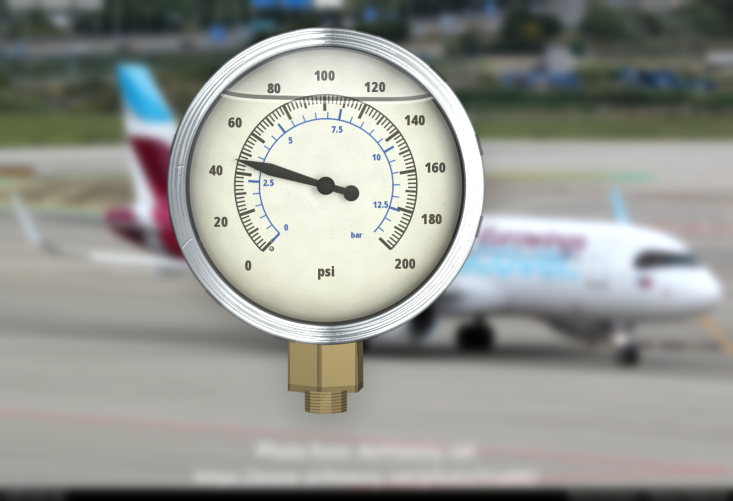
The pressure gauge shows 46 psi
